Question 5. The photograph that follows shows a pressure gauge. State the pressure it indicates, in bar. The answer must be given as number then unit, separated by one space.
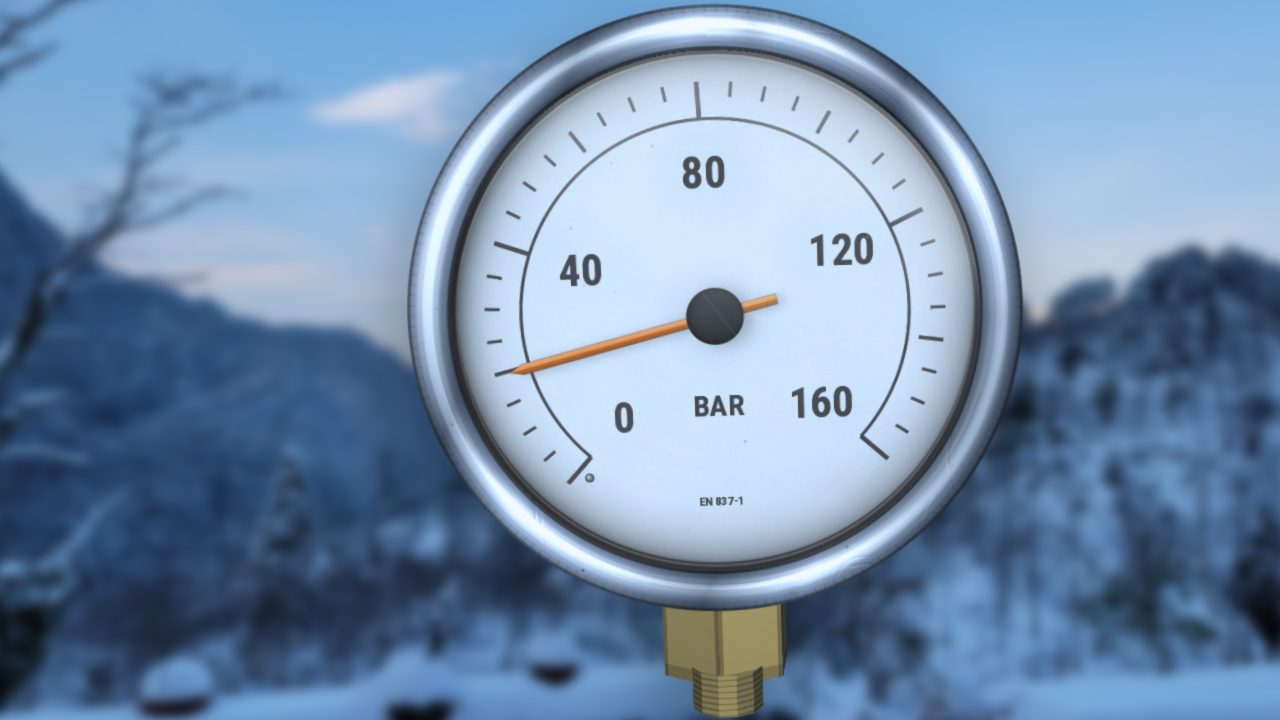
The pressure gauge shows 20 bar
